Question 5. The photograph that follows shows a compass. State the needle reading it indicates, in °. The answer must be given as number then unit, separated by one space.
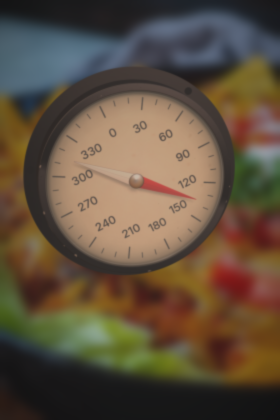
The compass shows 135 °
